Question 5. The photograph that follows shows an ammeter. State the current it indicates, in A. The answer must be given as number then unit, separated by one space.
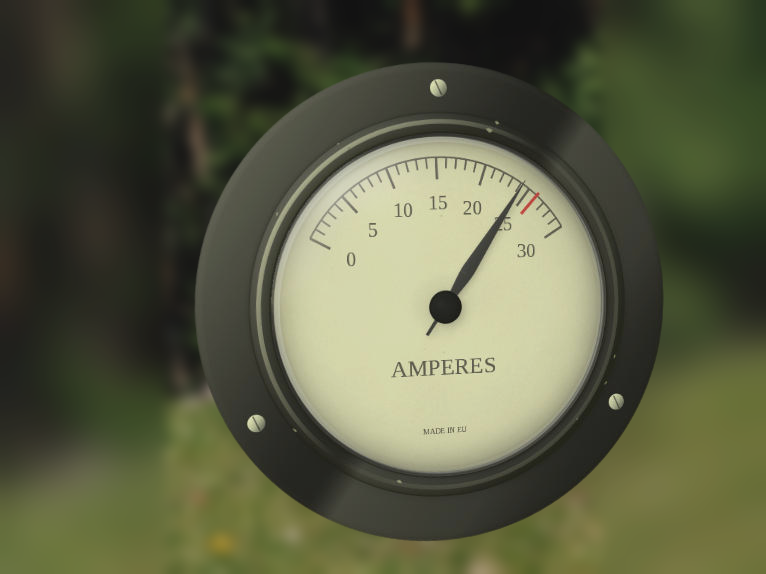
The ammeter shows 24 A
